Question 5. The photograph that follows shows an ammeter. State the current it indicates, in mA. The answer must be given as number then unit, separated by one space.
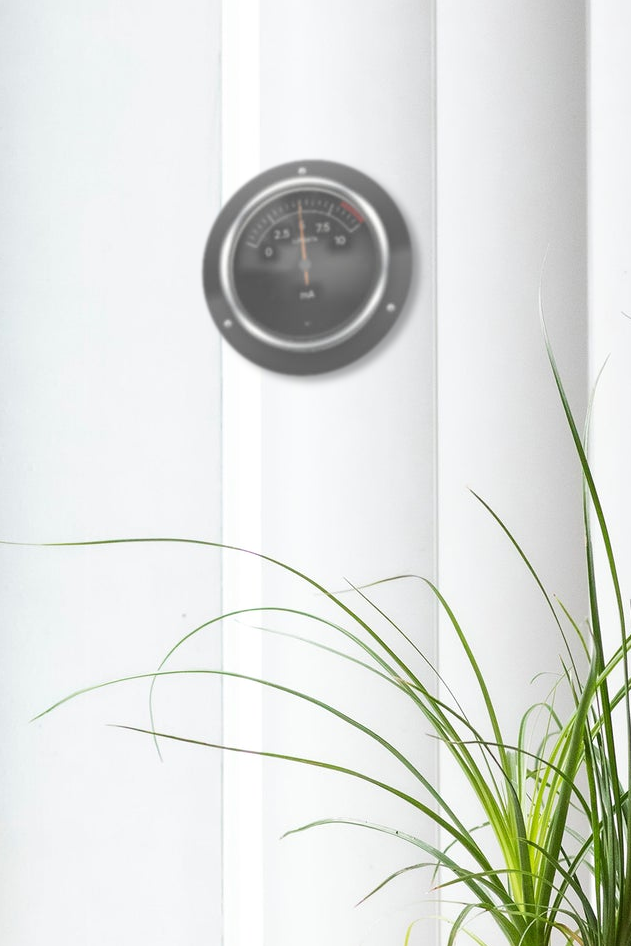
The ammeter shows 5 mA
